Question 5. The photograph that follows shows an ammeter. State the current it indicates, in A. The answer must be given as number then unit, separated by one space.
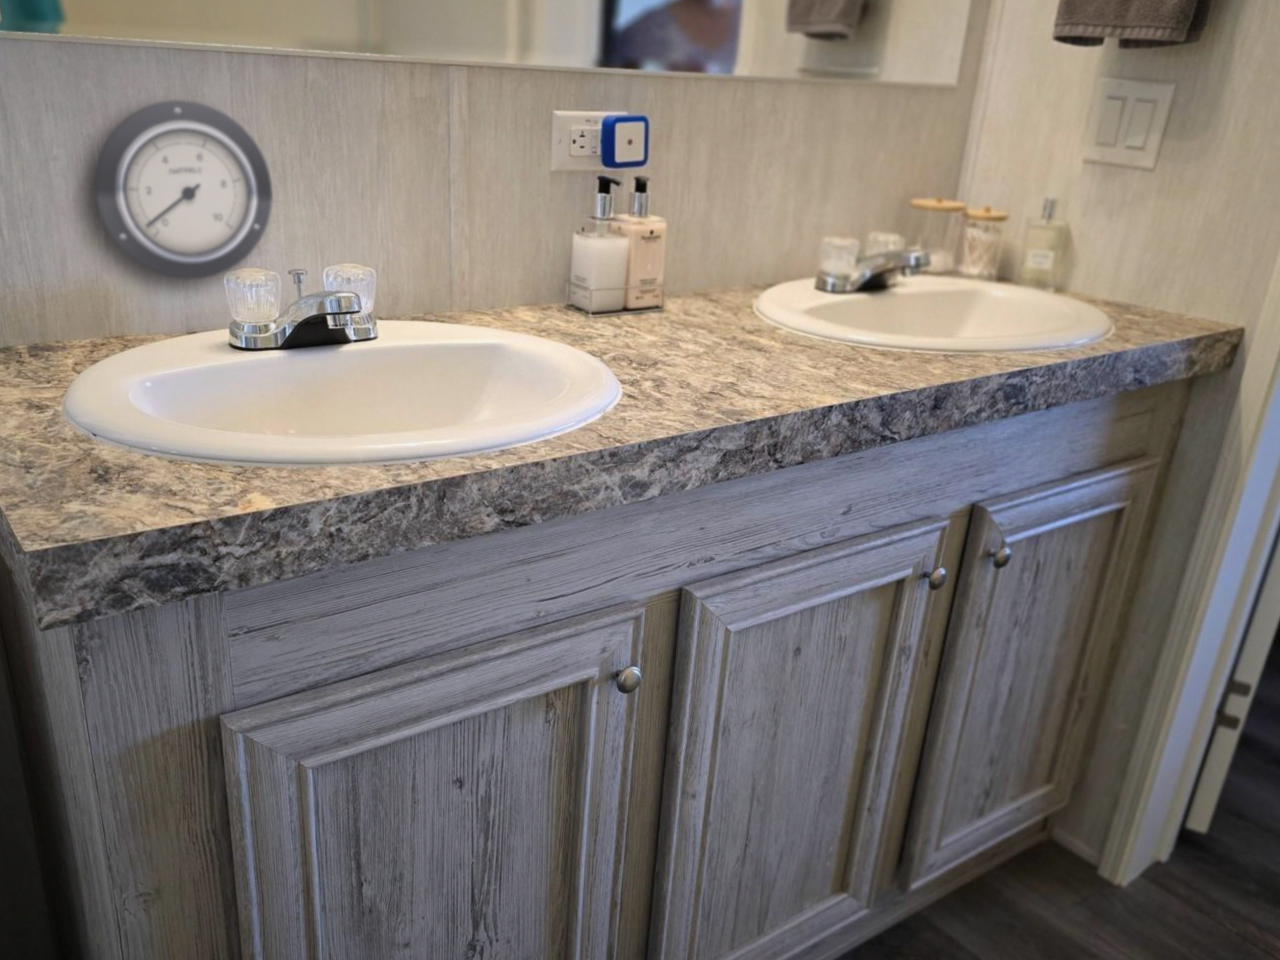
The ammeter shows 0.5 A
